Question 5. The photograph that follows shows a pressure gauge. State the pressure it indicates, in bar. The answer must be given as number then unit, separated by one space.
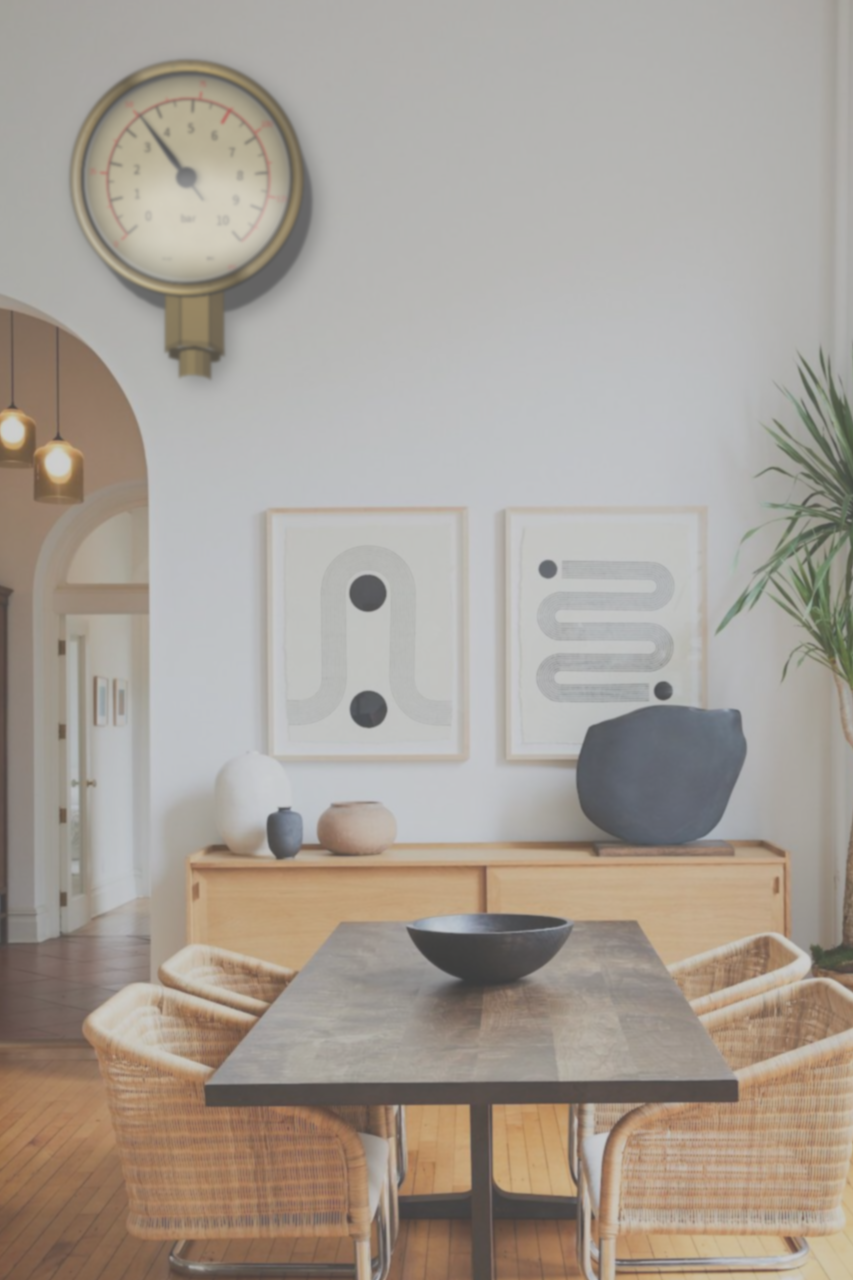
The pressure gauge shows 3.5 bar
